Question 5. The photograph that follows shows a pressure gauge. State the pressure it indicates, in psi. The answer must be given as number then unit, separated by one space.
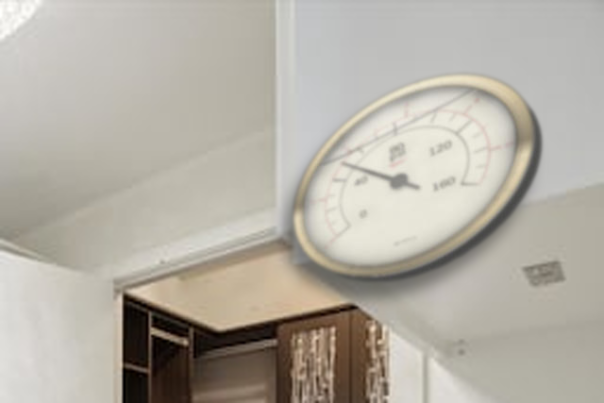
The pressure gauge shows 50 psi
